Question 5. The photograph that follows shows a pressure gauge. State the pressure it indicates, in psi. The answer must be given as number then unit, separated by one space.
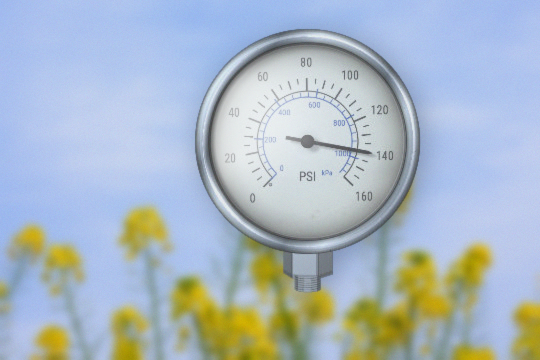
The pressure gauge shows 140 psi
